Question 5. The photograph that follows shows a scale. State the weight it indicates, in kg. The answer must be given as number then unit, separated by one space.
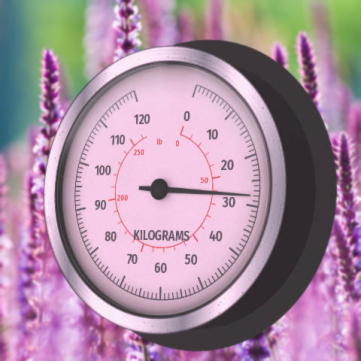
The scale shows 28 kg
